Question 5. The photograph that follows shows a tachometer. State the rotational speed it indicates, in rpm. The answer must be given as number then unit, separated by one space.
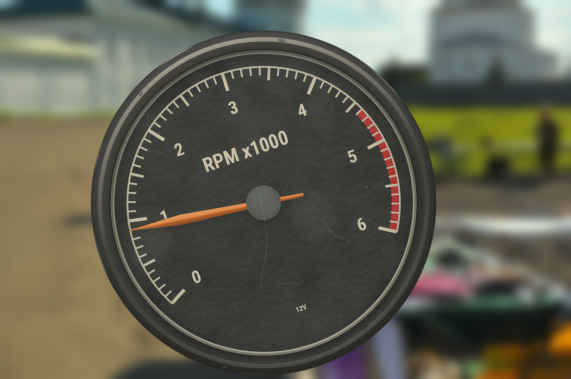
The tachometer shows 900 rpm
